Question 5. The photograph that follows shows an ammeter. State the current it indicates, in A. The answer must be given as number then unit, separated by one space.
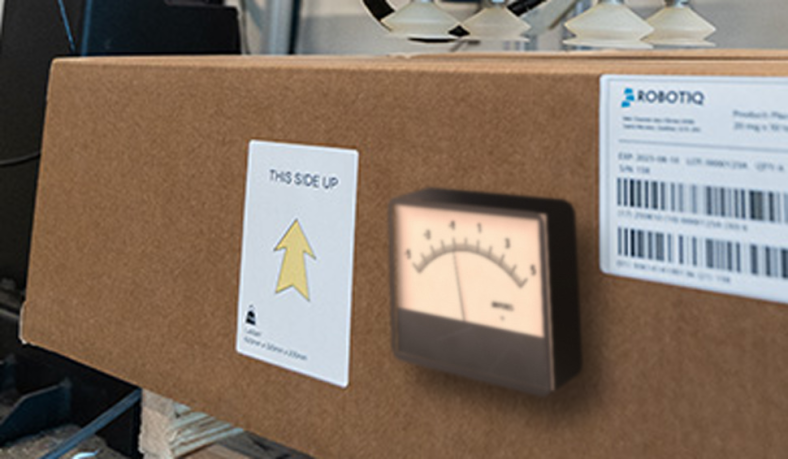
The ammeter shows -1 A
